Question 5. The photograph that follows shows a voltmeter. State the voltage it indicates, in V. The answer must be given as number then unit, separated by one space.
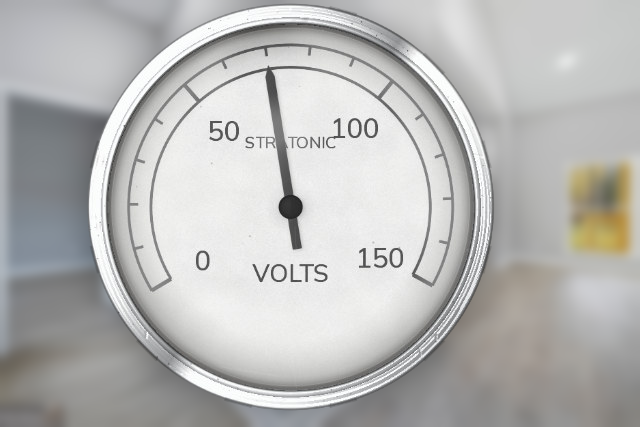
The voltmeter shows 70 V
